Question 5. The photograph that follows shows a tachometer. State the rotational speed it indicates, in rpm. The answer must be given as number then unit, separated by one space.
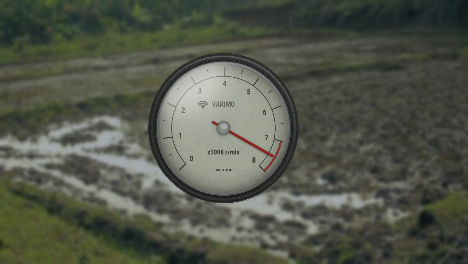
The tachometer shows 7500 rpm
